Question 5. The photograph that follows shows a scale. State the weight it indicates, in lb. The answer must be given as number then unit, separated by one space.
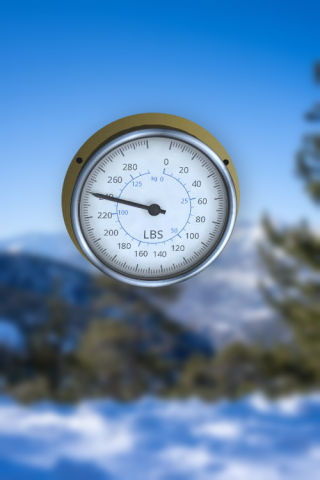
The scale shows 240 lb
